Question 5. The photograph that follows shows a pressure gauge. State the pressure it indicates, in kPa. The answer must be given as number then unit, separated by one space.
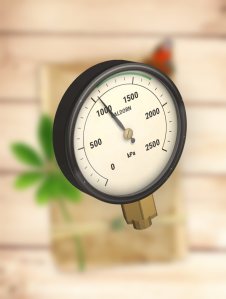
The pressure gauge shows 1050 kPa
